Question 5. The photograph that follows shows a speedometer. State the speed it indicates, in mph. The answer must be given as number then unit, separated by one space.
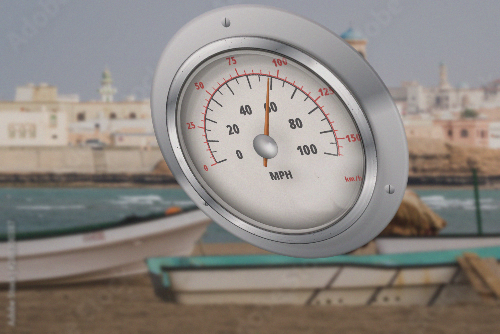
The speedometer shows 60 mph
